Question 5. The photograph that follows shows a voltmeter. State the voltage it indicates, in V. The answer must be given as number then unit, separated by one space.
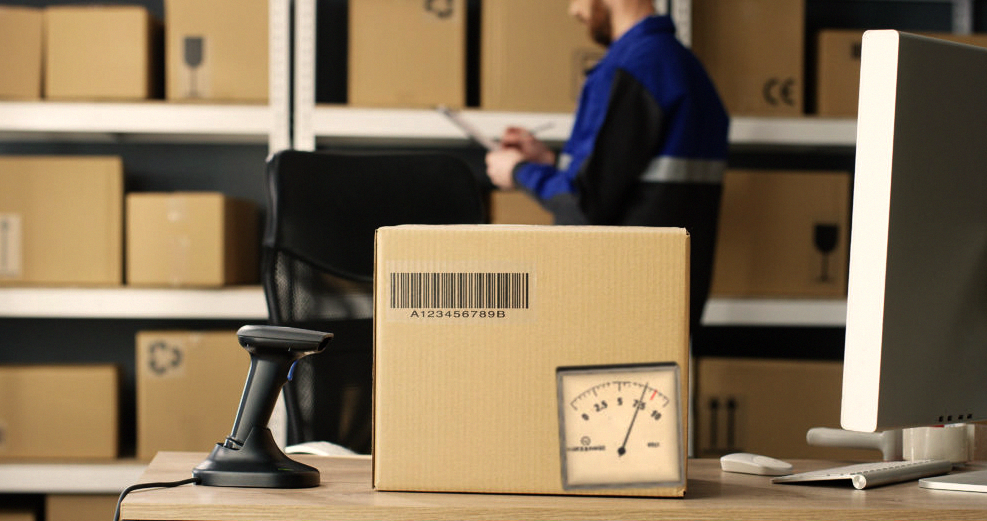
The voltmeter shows 7.5 V
